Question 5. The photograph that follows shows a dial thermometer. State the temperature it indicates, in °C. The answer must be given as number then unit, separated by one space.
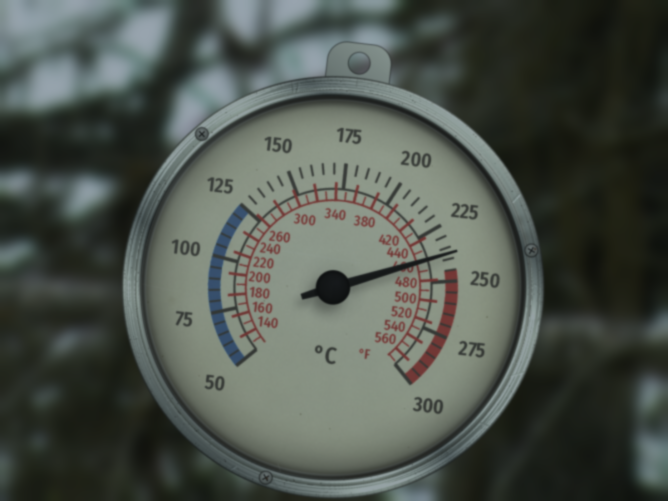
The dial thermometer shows 237.5 °C
